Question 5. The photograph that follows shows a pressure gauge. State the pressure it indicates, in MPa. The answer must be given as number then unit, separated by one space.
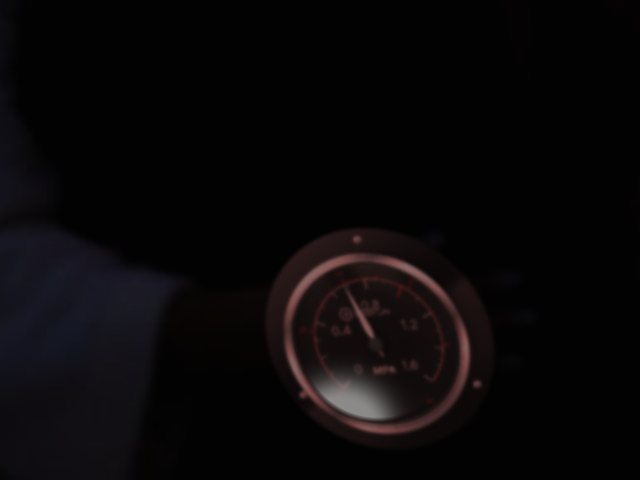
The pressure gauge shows 0.7 MPa
